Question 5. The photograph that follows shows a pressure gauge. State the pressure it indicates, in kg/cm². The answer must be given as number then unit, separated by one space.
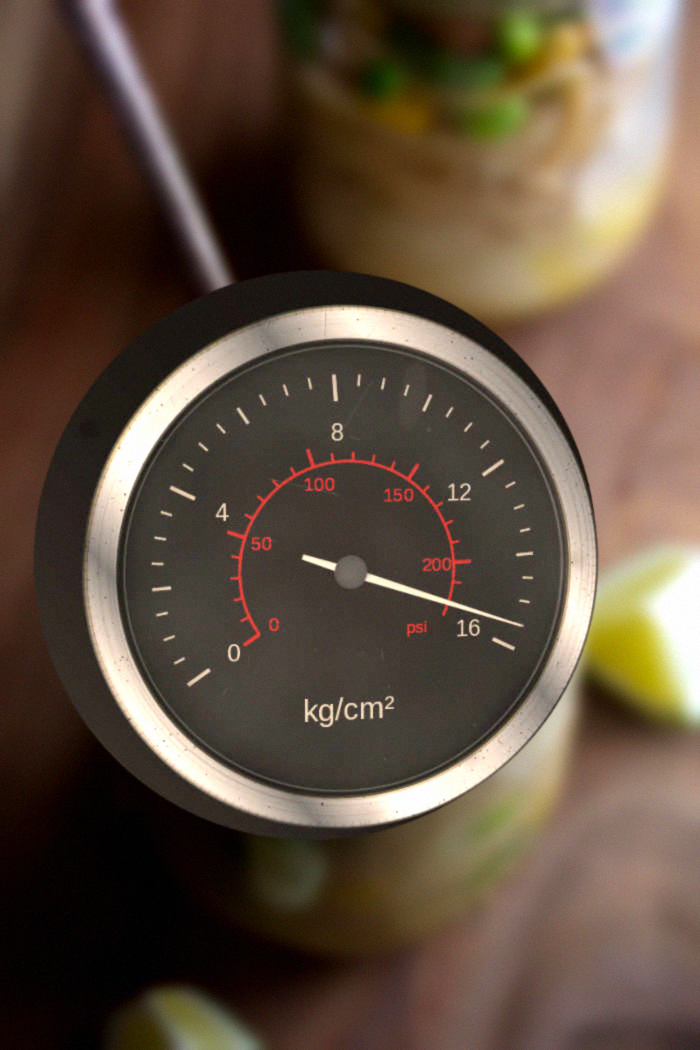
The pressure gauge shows 15.5 kg/cm²
